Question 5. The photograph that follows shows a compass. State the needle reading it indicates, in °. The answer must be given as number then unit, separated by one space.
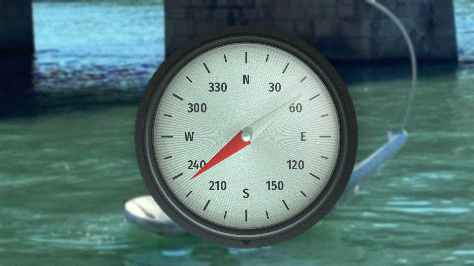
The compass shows 232.5 °
